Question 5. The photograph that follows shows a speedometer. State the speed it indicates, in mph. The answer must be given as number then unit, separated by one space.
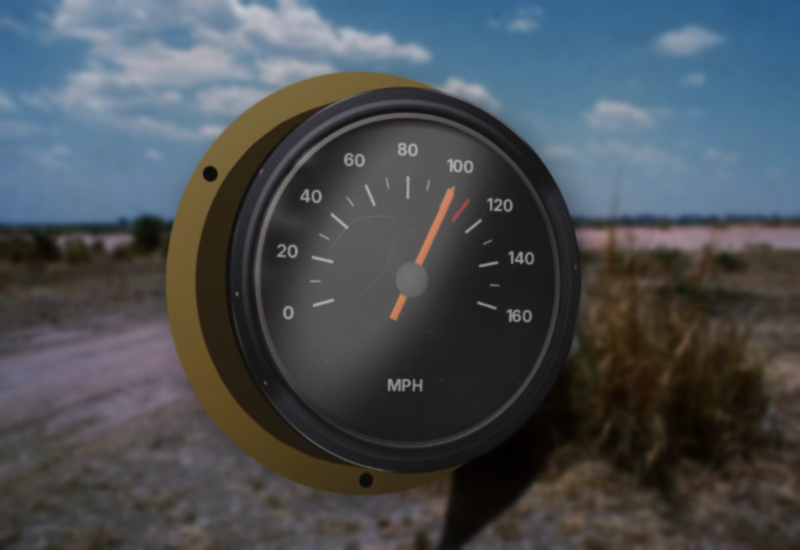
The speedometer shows 100 mph
